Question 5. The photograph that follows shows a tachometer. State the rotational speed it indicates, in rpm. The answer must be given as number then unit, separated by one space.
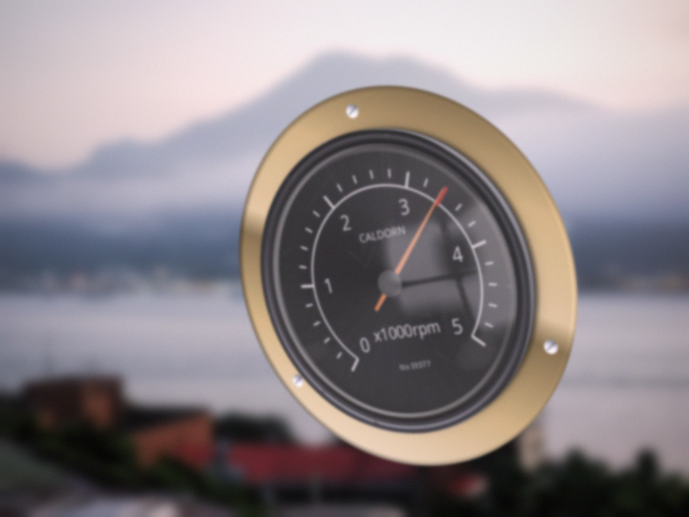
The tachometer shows 3400 rpm
